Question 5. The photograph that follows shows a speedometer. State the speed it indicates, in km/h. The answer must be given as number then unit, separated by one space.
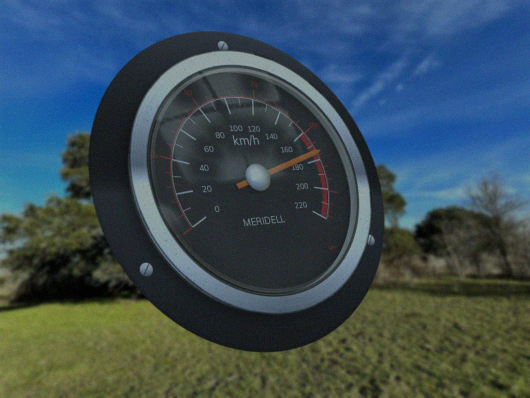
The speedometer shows 175 km/h
